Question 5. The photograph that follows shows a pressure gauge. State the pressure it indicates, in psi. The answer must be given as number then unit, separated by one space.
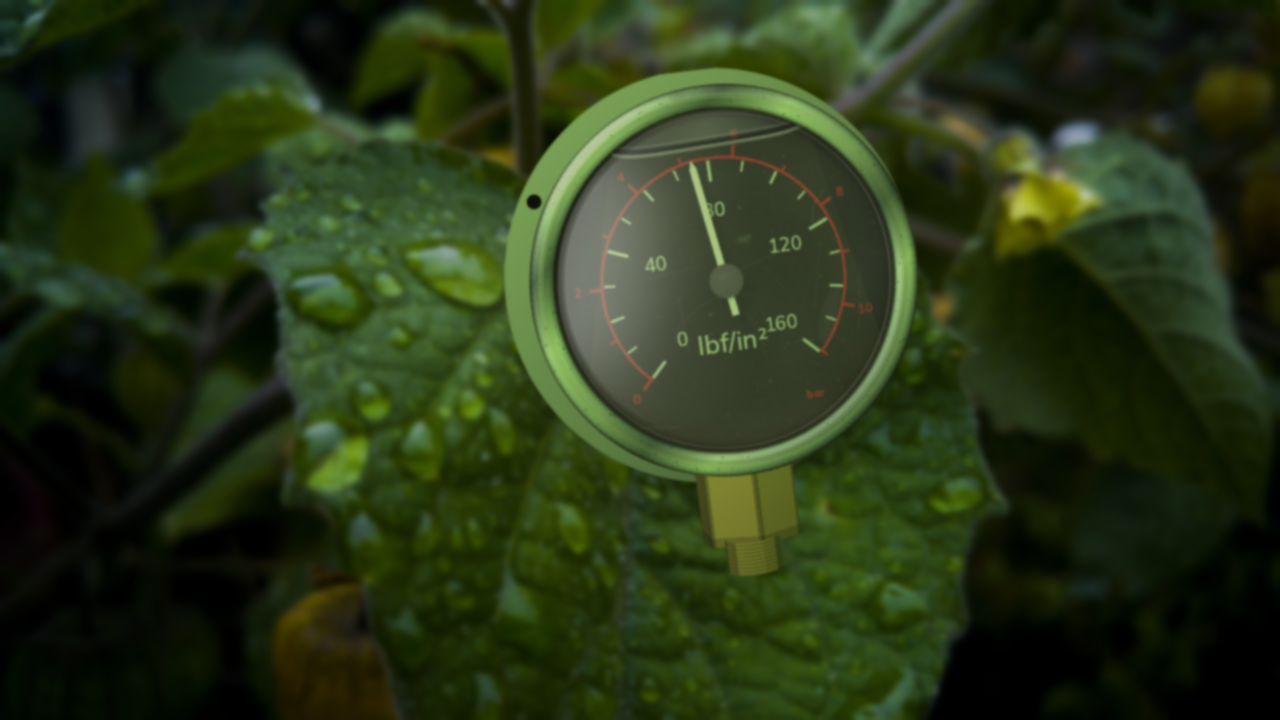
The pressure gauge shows 75 psi
